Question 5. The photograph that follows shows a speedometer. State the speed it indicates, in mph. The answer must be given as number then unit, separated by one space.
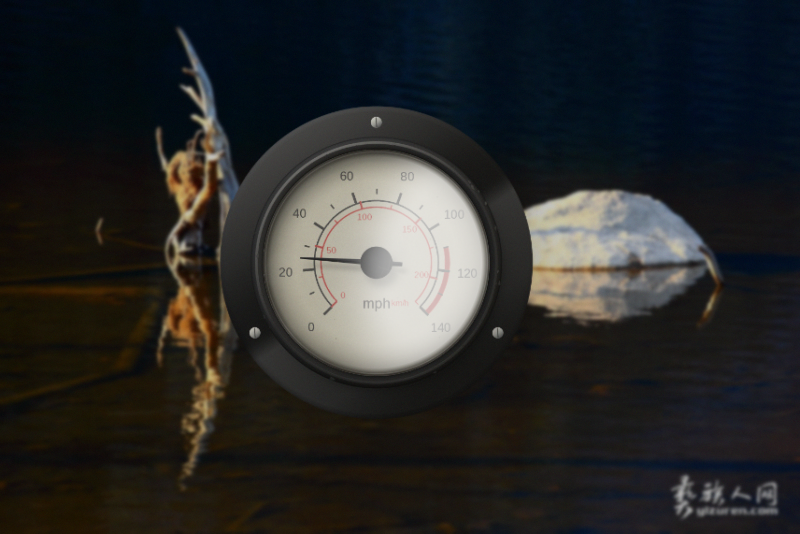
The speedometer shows 25 mph
